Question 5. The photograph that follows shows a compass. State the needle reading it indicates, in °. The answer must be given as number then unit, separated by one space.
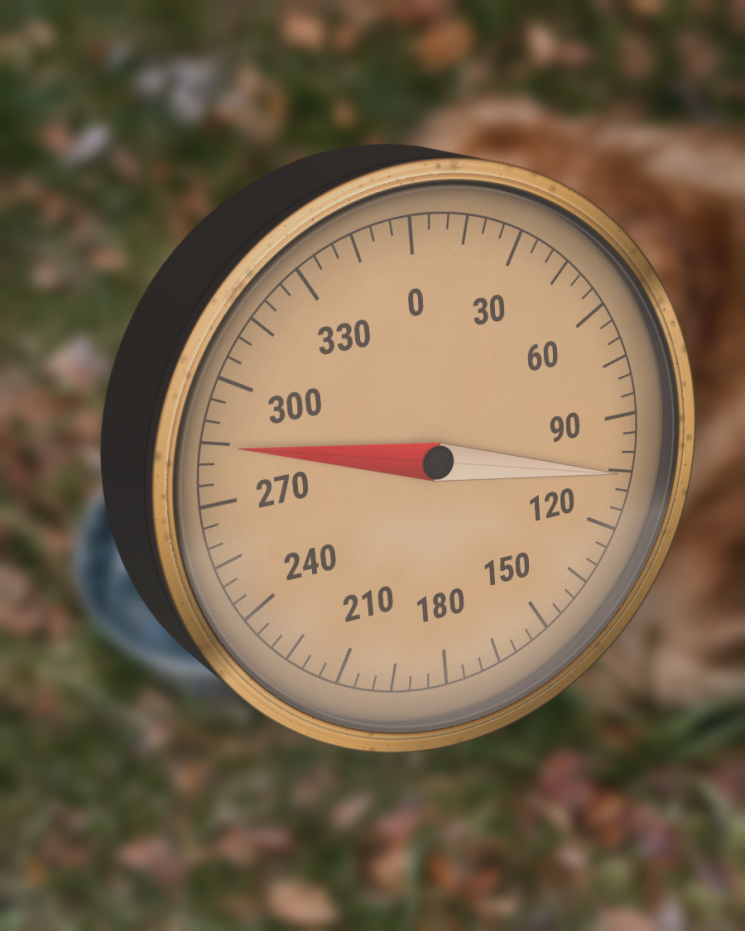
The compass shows 285 °
